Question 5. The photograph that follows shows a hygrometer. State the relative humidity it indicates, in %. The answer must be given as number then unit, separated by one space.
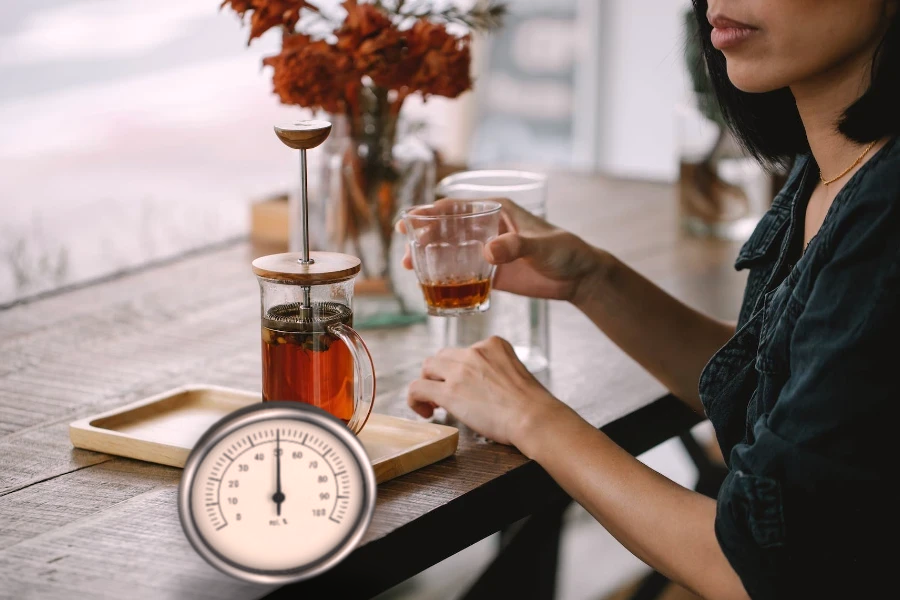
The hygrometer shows 50 %
